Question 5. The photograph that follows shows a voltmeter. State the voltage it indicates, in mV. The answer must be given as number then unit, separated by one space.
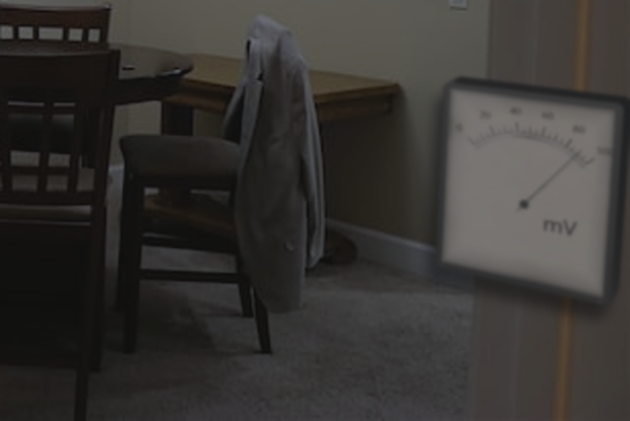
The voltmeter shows 90 mV
